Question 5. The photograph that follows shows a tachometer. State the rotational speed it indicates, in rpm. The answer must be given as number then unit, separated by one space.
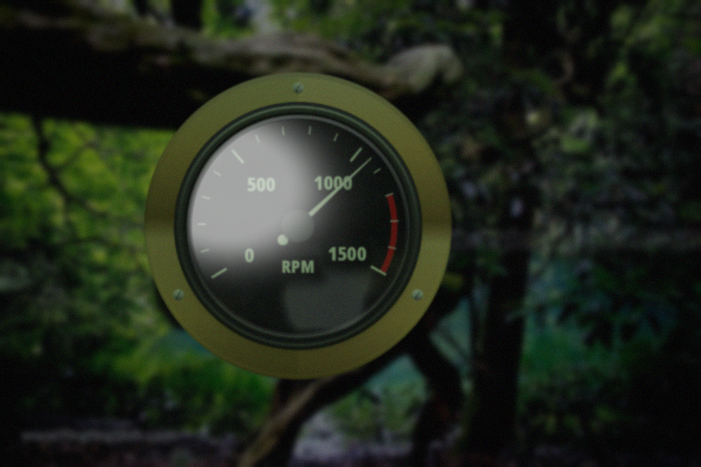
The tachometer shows 1050 rpm
